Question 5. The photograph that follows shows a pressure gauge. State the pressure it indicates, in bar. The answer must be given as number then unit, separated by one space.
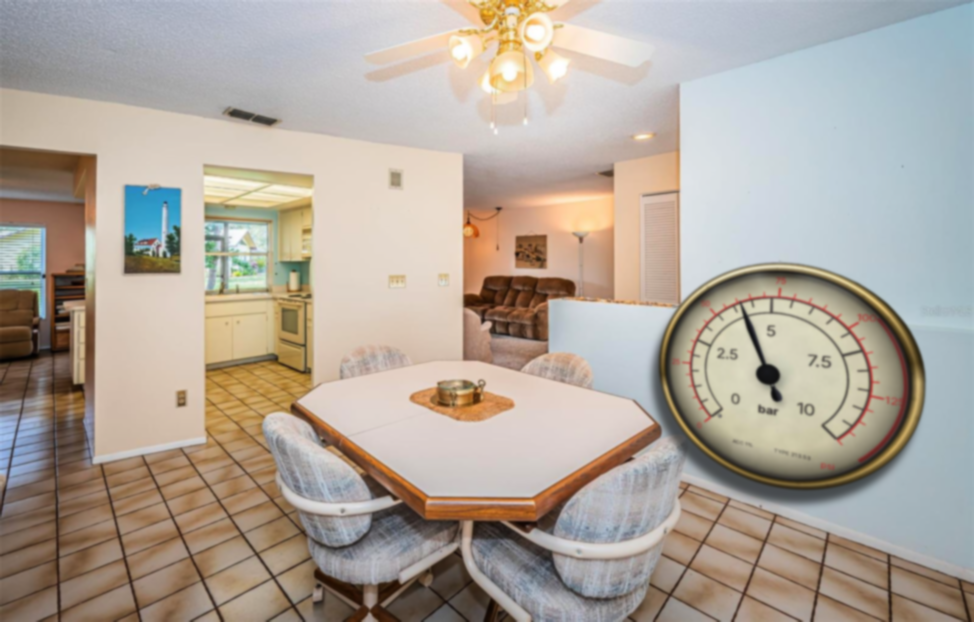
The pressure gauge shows 4.25 bar
